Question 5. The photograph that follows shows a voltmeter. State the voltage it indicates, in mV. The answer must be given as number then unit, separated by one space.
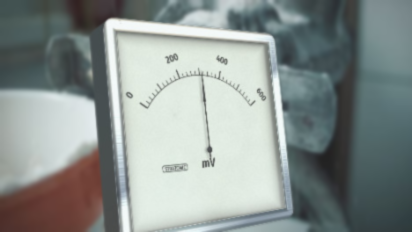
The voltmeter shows 300 mV
